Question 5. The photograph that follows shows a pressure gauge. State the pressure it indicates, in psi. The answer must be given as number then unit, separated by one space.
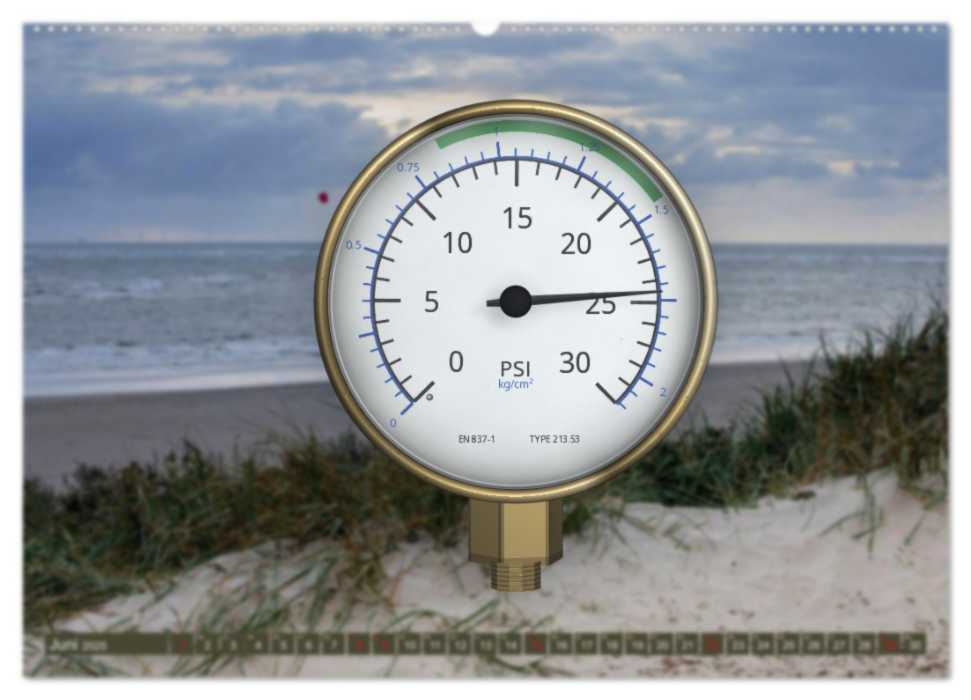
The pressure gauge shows 24.5 psi
